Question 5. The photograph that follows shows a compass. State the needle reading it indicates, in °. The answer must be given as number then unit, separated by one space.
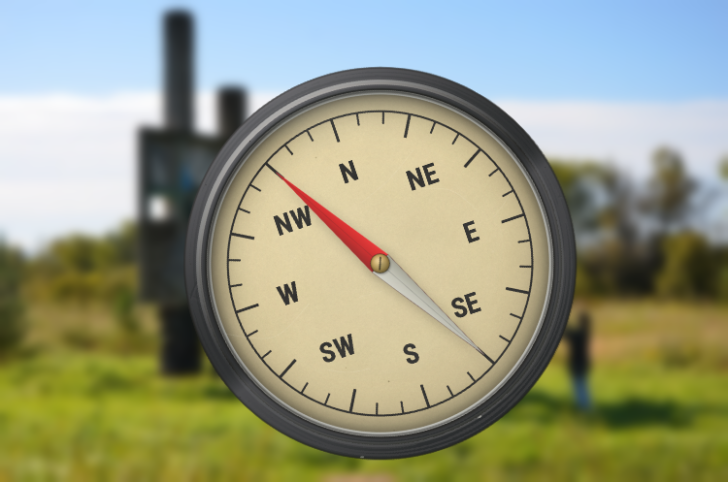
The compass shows 330 °
